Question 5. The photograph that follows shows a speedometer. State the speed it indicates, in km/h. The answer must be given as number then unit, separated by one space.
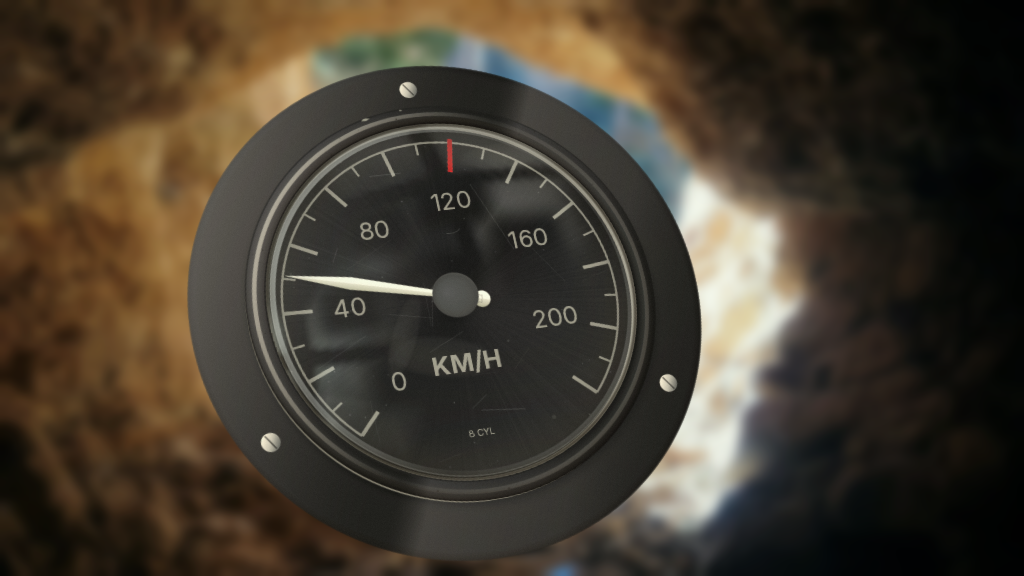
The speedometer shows 50 km/h
